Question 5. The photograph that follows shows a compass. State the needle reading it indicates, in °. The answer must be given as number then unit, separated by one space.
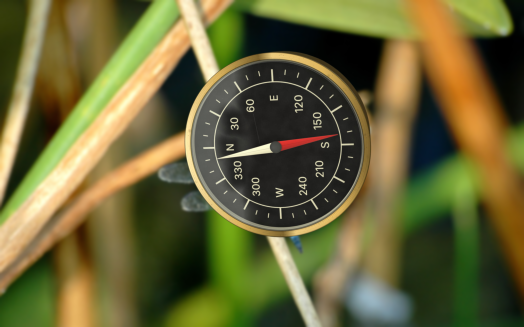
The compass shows 170 °
